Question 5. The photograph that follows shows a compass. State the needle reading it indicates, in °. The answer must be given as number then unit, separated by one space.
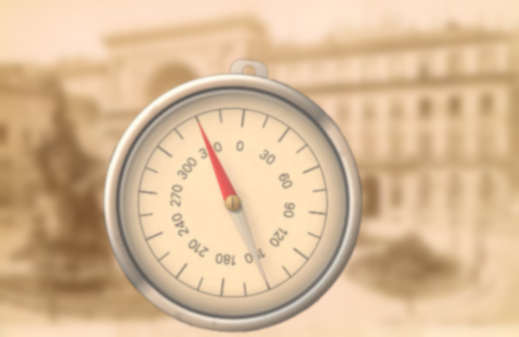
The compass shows 330 °
